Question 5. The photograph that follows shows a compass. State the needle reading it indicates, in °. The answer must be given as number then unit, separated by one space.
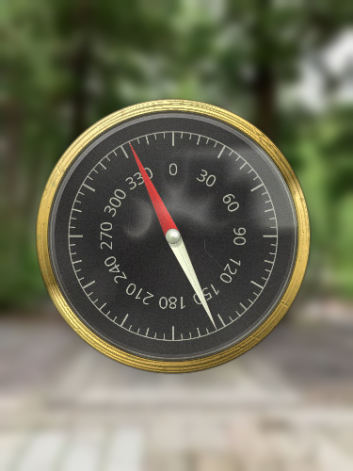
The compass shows 335 °
